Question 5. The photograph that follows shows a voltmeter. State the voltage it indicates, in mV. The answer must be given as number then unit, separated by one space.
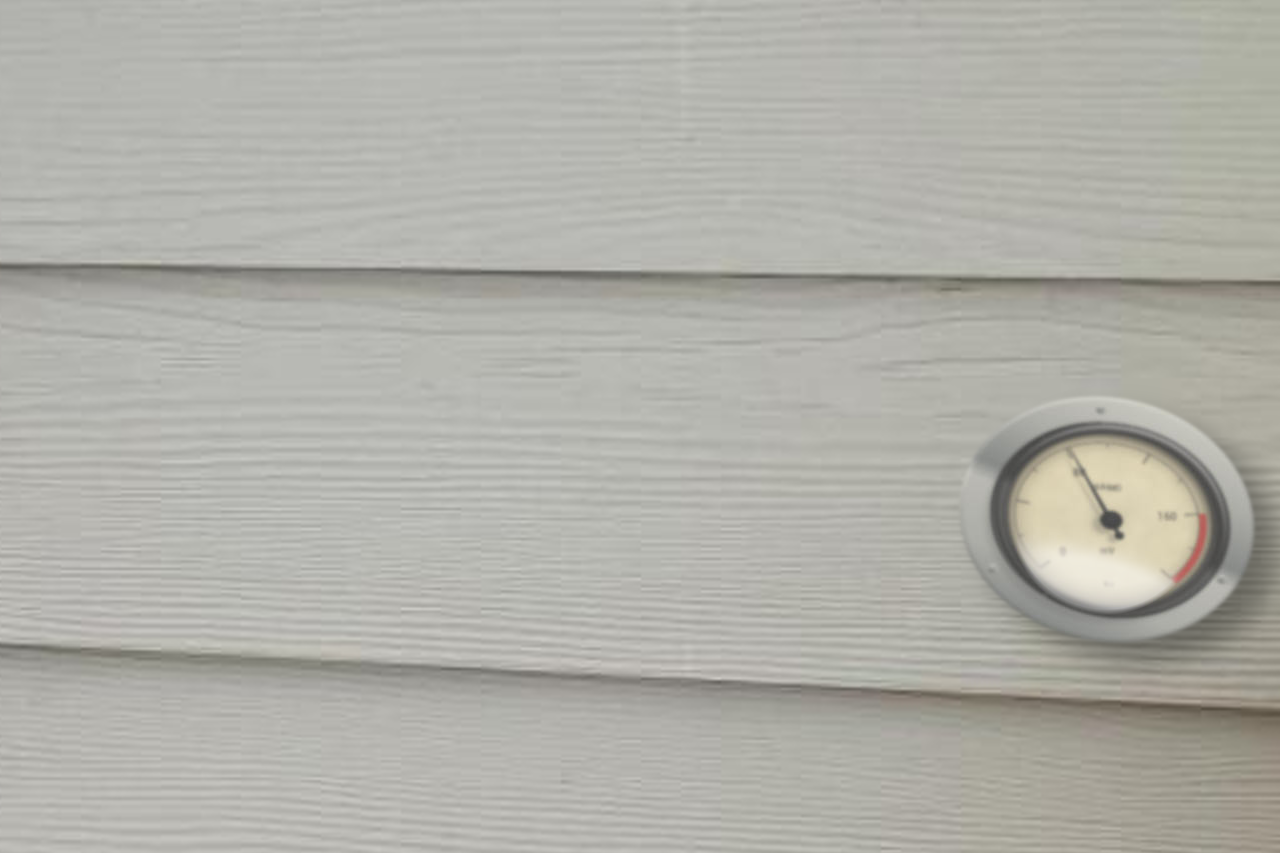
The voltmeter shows 80 mV
